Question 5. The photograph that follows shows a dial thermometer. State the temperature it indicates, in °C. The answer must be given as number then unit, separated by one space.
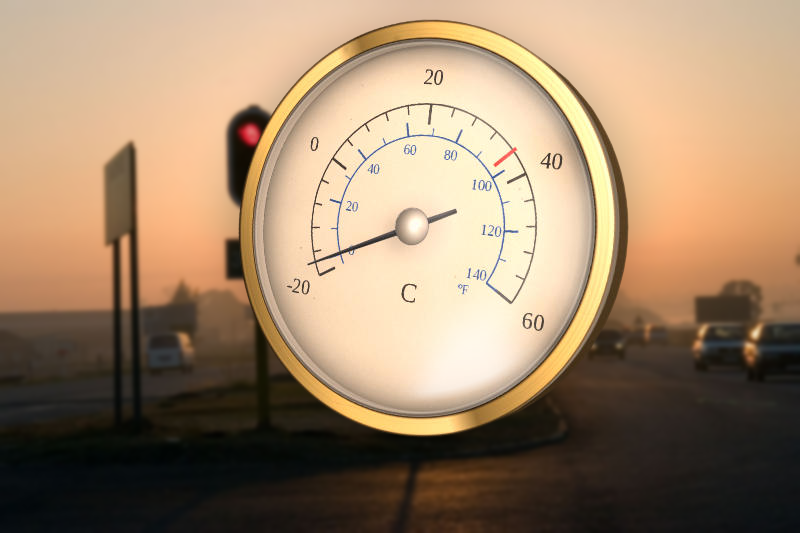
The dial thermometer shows -18 °C
